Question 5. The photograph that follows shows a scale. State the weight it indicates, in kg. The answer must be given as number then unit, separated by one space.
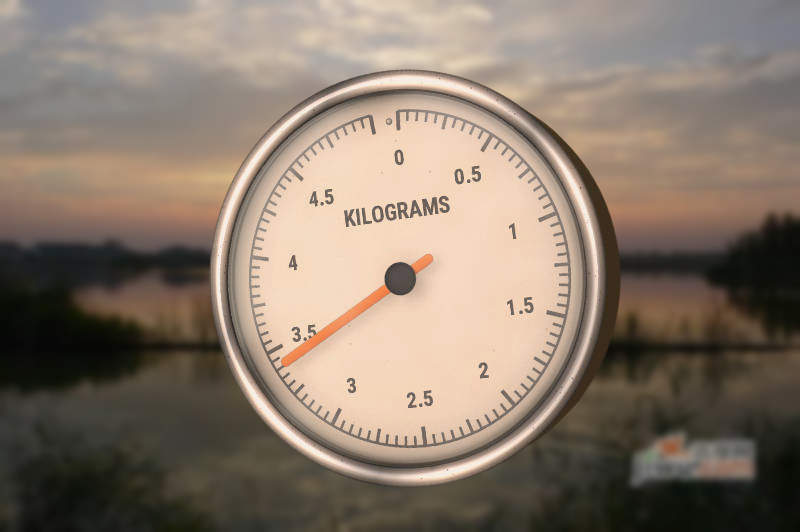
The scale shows 3.4 kg
